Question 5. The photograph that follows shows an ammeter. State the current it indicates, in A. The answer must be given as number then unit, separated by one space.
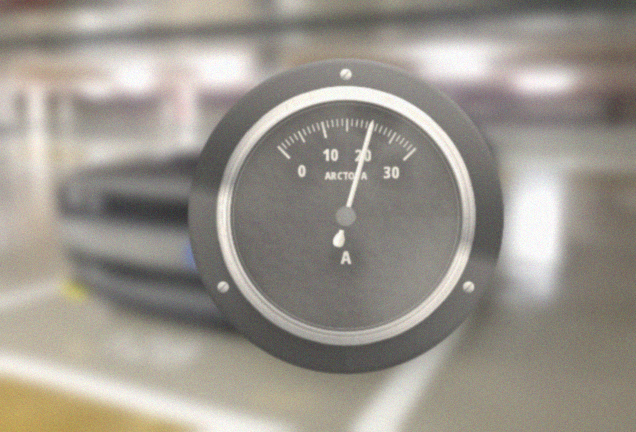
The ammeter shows 20 A
